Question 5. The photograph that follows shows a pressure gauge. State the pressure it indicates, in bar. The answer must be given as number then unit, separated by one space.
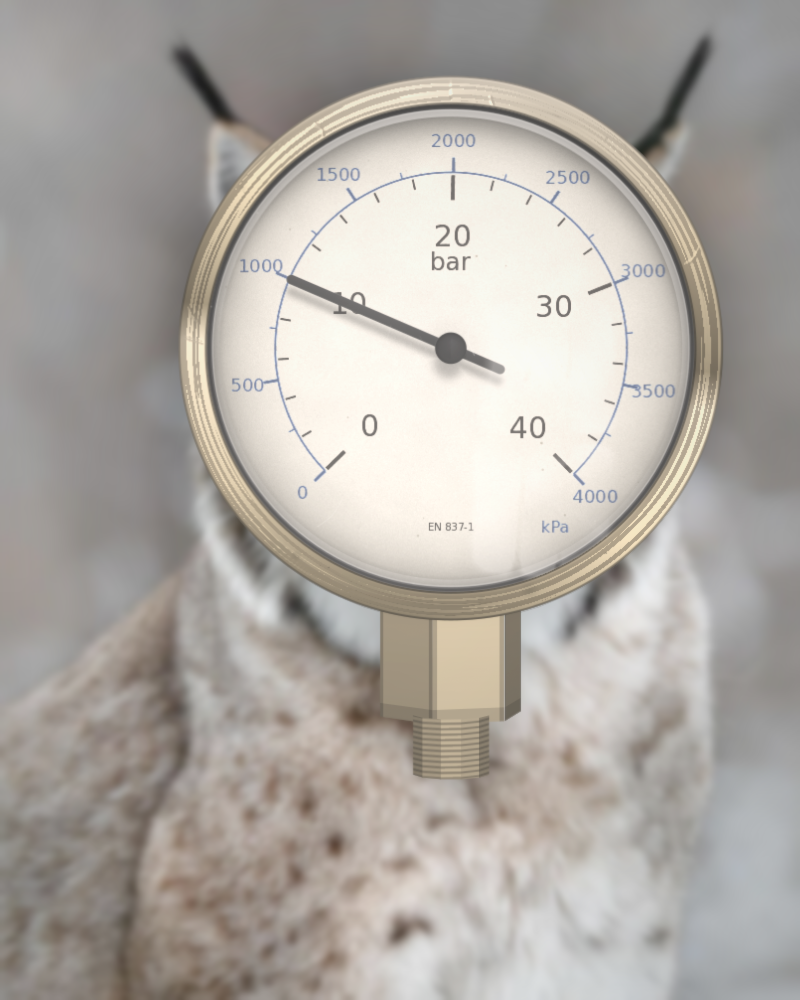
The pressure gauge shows 10 bar
